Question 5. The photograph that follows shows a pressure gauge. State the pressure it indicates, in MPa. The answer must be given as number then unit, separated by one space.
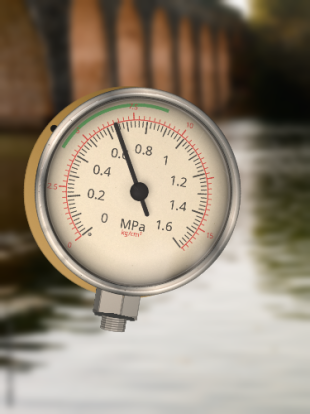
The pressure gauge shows 0.64 MPa
